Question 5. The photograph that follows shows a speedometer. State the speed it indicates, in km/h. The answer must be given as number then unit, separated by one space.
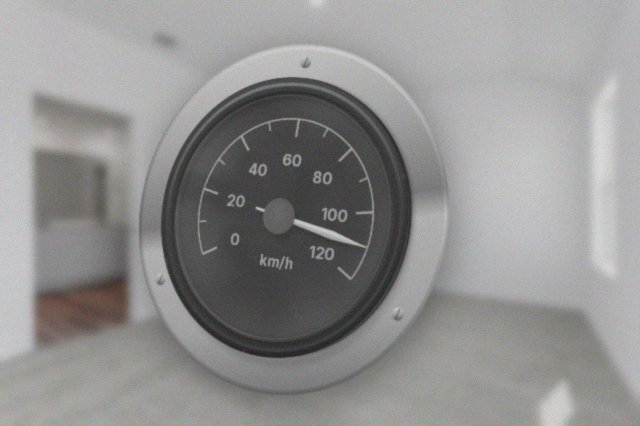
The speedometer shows 110 km/h
